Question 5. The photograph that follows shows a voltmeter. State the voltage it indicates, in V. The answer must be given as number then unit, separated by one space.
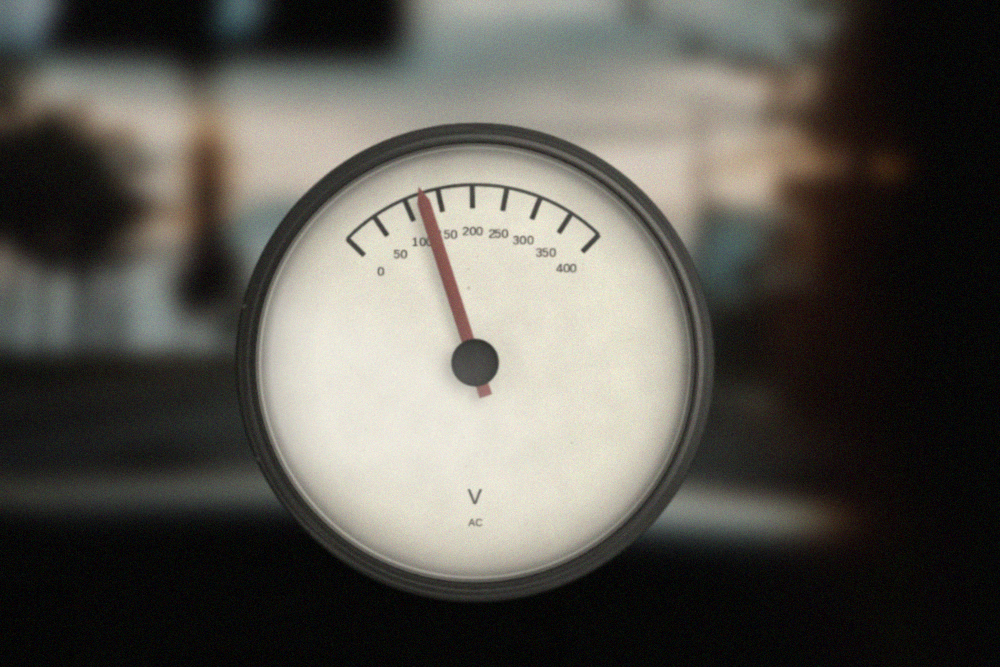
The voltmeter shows 125 V
